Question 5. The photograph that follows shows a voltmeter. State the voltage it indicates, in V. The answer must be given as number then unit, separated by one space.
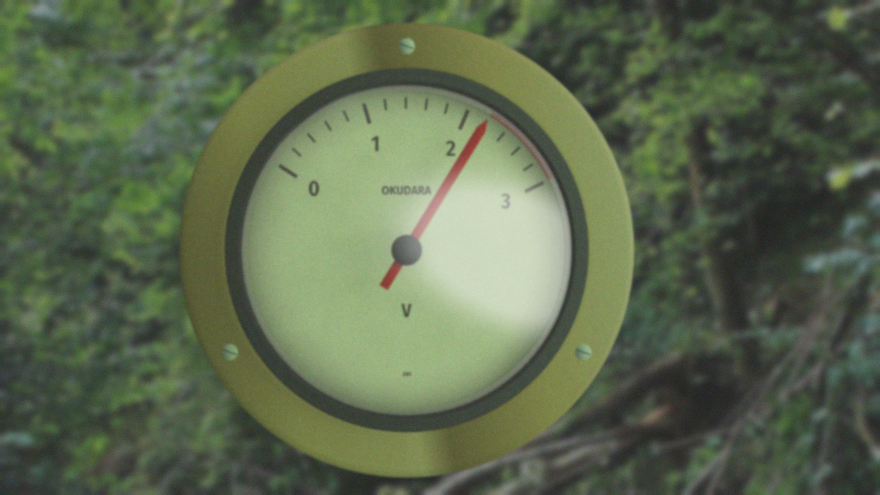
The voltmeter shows 2.2 V
